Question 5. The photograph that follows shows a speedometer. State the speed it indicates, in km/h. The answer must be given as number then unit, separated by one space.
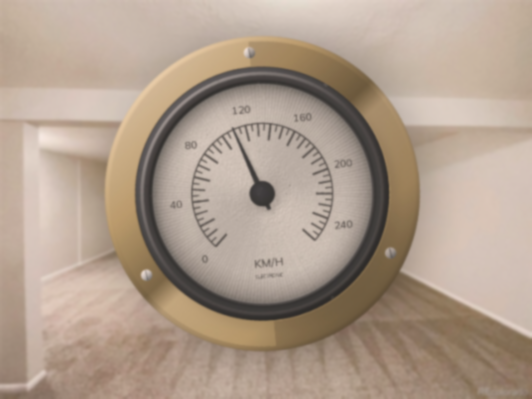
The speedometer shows 110 km/h
